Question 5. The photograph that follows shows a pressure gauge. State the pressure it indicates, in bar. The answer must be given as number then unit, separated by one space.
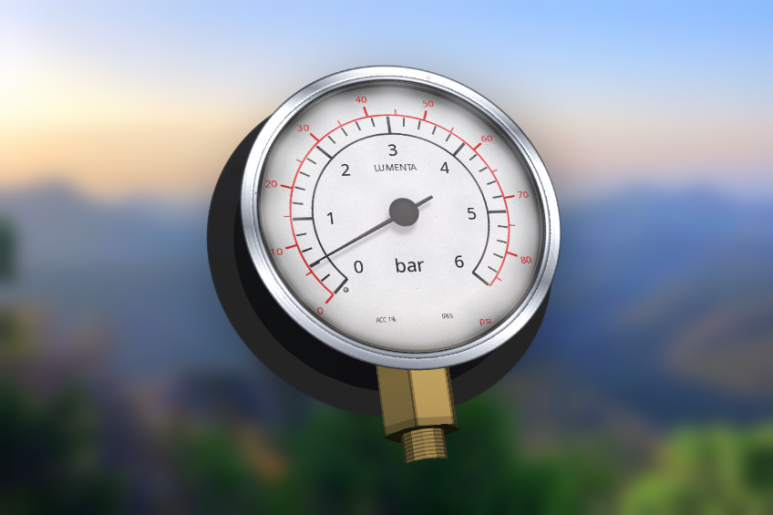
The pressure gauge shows 0.4 bar
